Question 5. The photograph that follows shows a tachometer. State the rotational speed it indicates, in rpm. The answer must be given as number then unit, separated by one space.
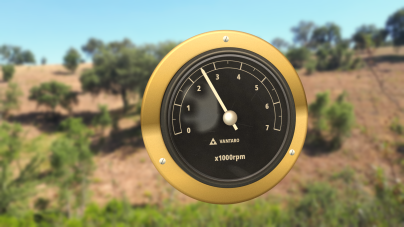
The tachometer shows 2500 rpm
